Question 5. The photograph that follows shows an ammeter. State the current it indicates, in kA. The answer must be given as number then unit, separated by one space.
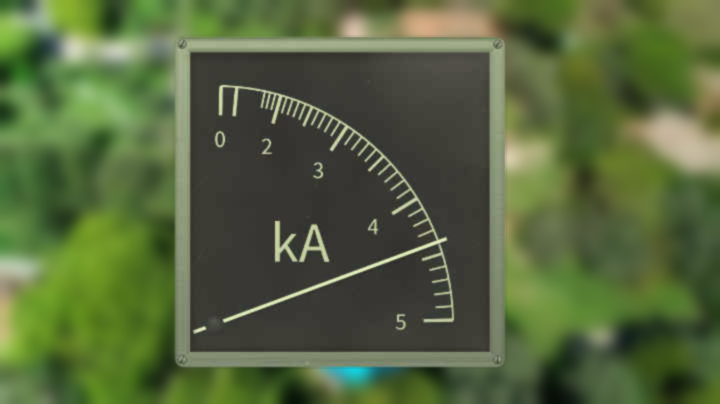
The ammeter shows 4.4 kA
